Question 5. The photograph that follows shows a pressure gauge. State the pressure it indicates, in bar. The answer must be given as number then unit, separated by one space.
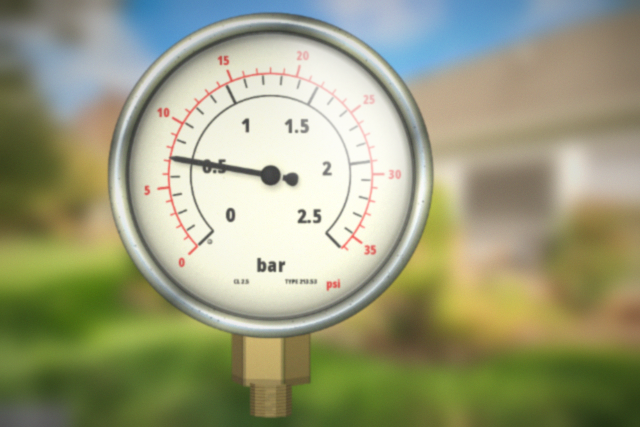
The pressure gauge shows 0.5 bar
